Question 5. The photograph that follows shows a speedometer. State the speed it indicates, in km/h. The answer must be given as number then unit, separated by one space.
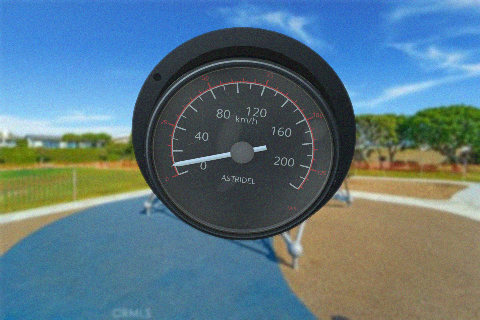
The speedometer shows 10 km/h
